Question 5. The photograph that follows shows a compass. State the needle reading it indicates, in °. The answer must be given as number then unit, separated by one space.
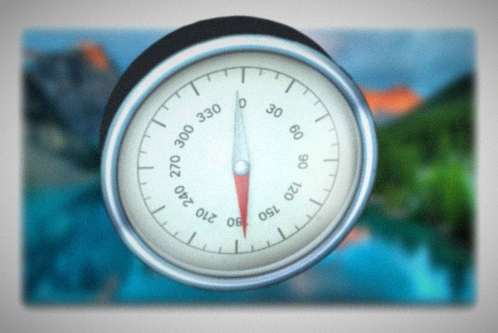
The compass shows 175 °
